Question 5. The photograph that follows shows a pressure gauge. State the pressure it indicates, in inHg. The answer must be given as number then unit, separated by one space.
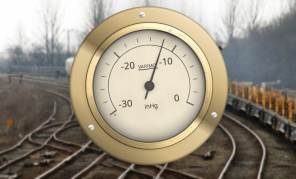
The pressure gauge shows -12 inHg
